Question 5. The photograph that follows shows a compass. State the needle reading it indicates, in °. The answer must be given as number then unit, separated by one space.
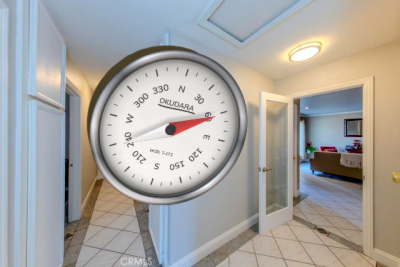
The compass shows 60 °
